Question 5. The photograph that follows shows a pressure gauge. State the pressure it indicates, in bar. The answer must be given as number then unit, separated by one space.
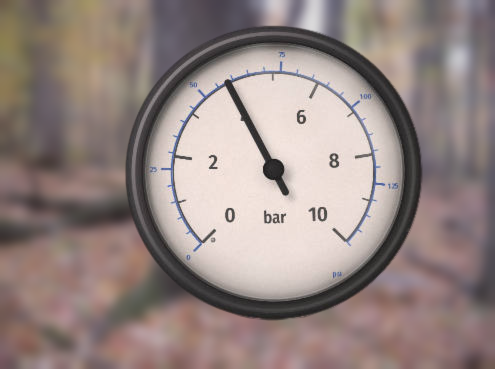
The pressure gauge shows 4 bar
